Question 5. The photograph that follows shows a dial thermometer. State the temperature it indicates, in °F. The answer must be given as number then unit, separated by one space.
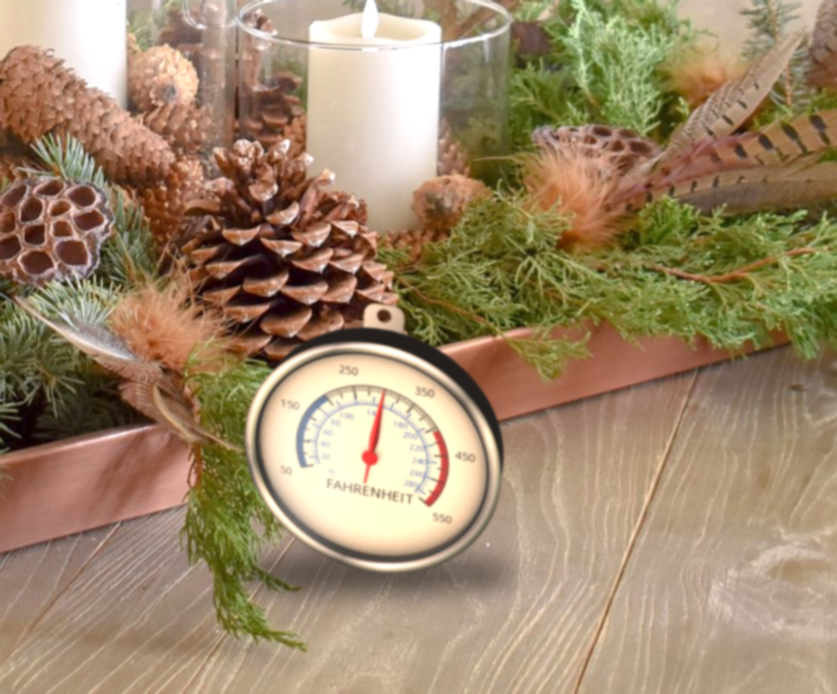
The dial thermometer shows 300 °F
